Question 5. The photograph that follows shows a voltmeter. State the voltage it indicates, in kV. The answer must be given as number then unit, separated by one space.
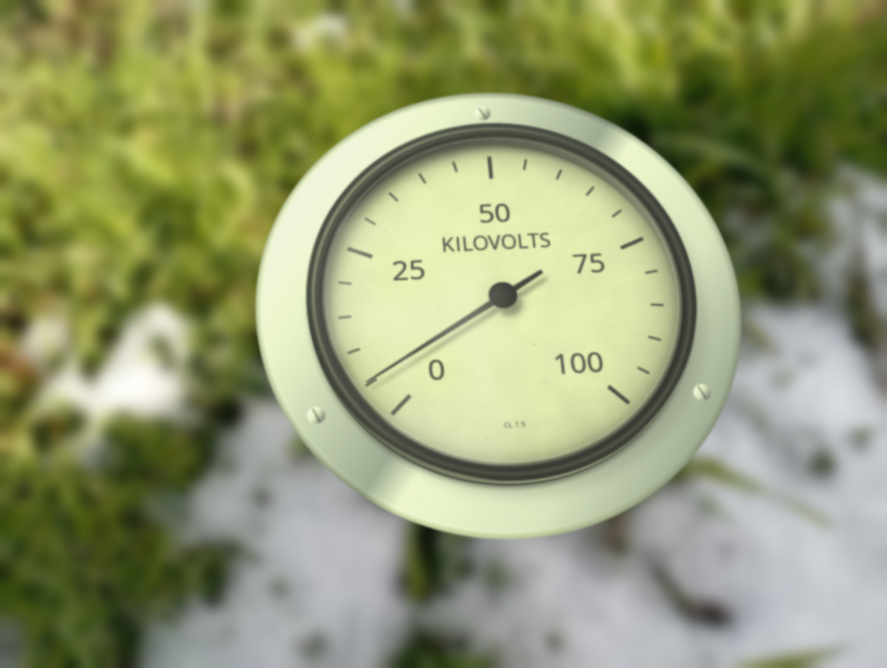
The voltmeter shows 5 kV
